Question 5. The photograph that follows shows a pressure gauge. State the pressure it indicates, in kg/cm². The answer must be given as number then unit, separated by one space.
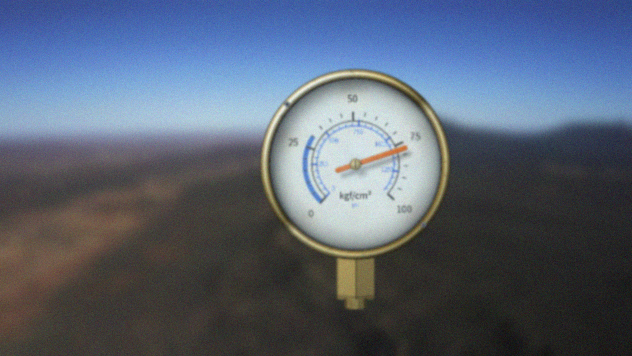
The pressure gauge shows 77.5 kg/cm²
